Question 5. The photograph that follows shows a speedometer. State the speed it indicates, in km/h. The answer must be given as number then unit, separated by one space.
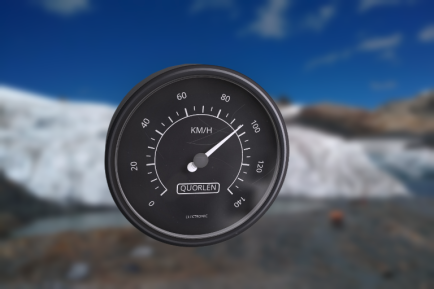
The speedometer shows 95 km/h
